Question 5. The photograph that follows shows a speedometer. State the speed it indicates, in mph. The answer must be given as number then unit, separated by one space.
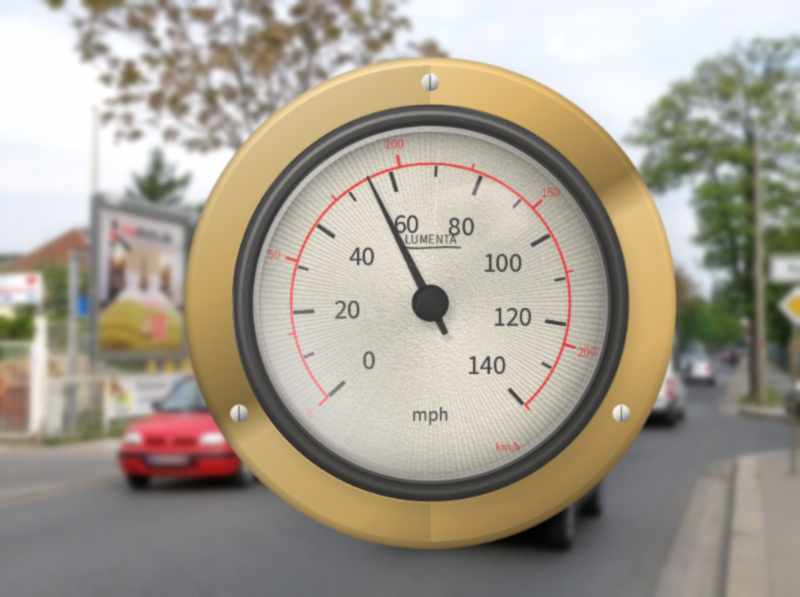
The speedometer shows 55 mph
